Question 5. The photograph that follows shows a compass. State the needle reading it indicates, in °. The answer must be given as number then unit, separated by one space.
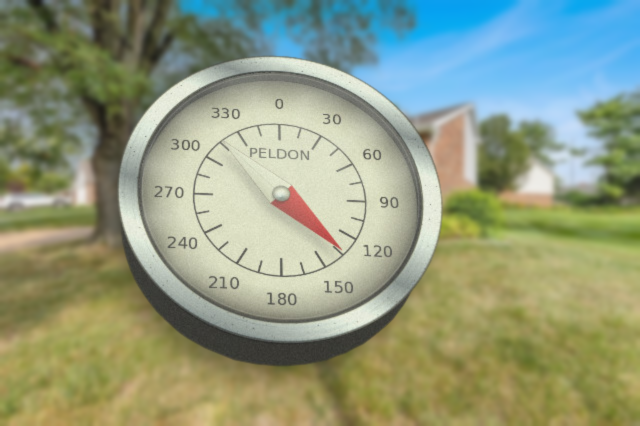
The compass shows 135 °
